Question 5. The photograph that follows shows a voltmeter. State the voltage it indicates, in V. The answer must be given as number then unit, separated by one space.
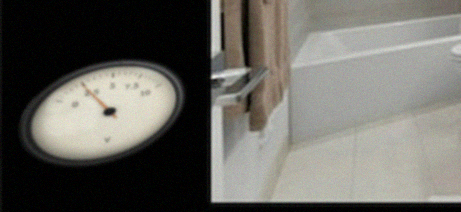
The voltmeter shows 2.5 V
